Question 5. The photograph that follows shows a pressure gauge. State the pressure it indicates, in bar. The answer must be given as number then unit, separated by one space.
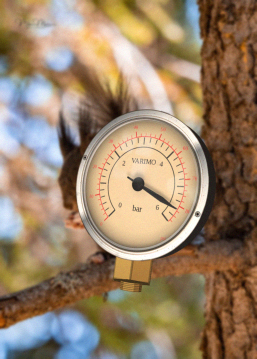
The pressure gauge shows 5.6 bar
